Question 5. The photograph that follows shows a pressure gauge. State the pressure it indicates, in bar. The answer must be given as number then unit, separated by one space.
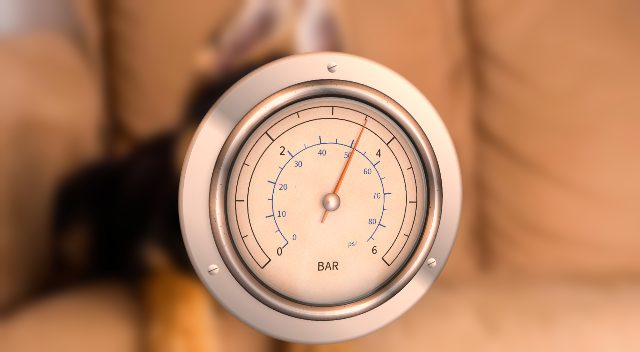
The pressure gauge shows 3.5 bar
